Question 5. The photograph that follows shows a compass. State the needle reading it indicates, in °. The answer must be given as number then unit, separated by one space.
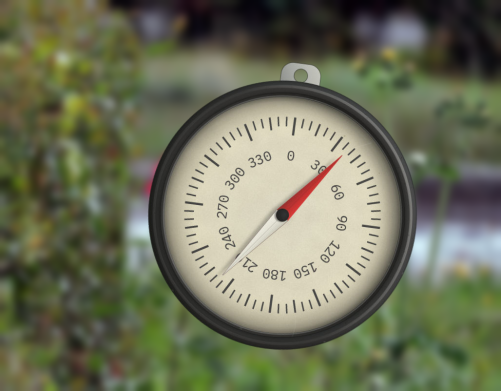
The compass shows 37.5 °
